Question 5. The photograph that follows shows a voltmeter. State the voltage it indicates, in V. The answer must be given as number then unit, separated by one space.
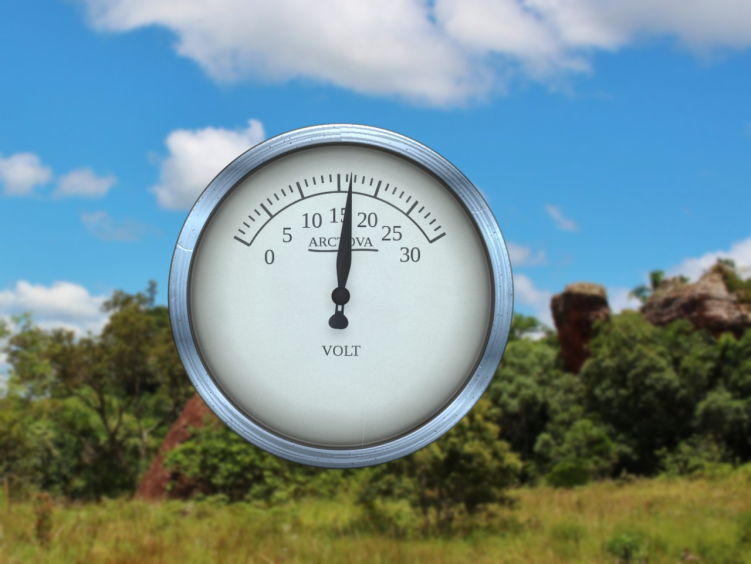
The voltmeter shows 16.5 V
